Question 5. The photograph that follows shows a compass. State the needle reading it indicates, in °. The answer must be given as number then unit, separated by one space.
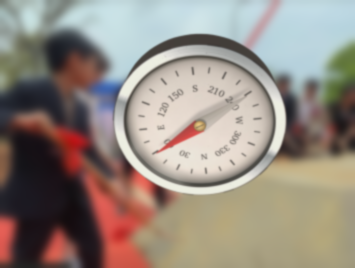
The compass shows 60 °
